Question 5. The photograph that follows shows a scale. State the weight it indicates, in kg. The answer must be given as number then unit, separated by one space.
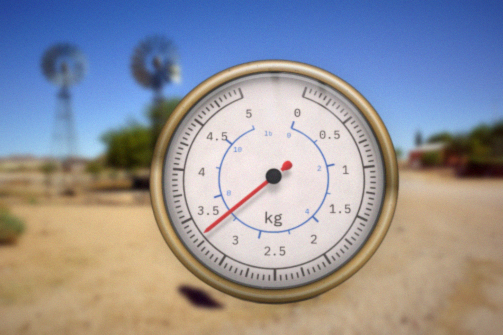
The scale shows 3.3 kg
